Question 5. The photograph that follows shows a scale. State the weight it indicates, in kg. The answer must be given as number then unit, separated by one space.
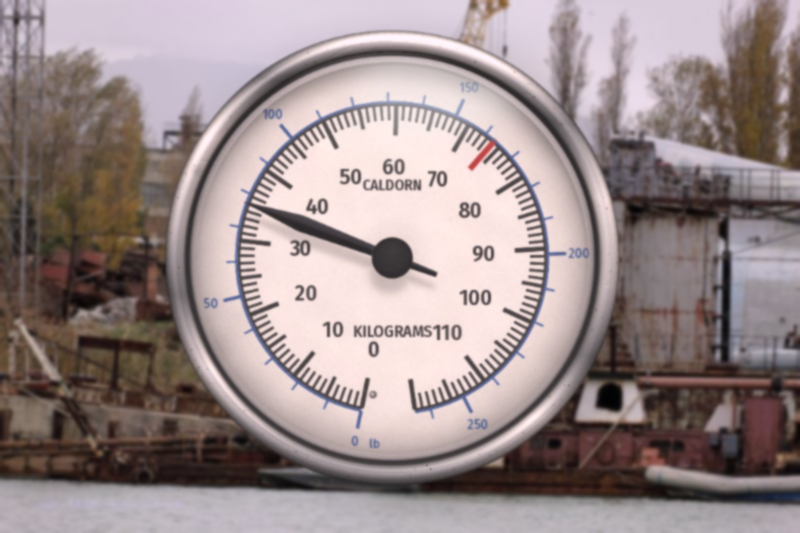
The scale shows 35 kg
